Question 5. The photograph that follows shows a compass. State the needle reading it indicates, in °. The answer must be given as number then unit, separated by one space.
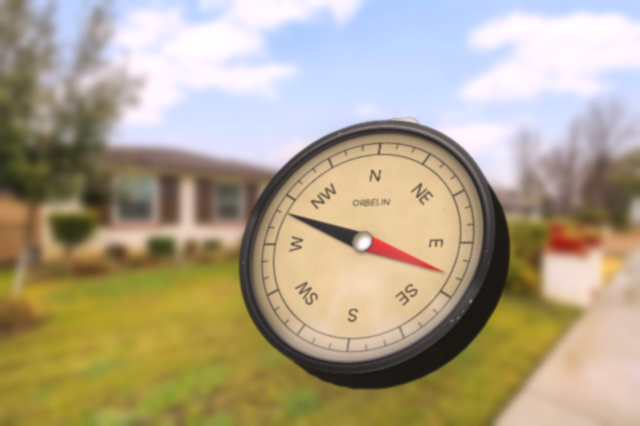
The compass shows 110 °
